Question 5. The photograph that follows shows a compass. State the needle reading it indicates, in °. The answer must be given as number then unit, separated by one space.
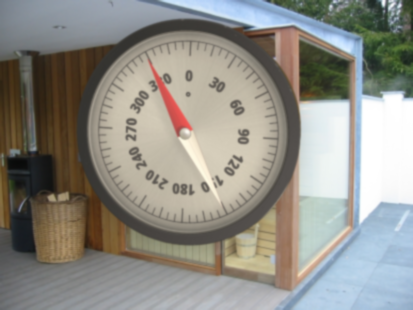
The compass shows 330 °
